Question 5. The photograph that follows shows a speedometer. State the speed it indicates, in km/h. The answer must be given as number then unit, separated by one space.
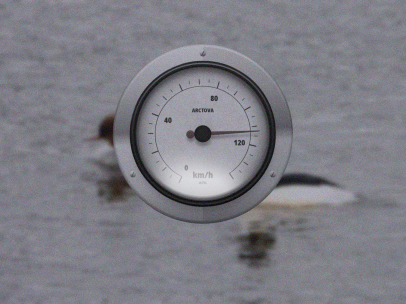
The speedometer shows 112.5 km/h
